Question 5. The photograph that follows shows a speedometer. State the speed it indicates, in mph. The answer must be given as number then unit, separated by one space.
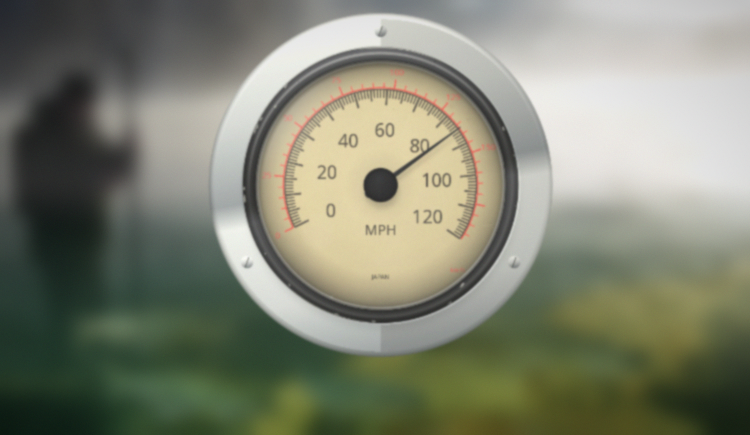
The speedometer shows 85 mph
